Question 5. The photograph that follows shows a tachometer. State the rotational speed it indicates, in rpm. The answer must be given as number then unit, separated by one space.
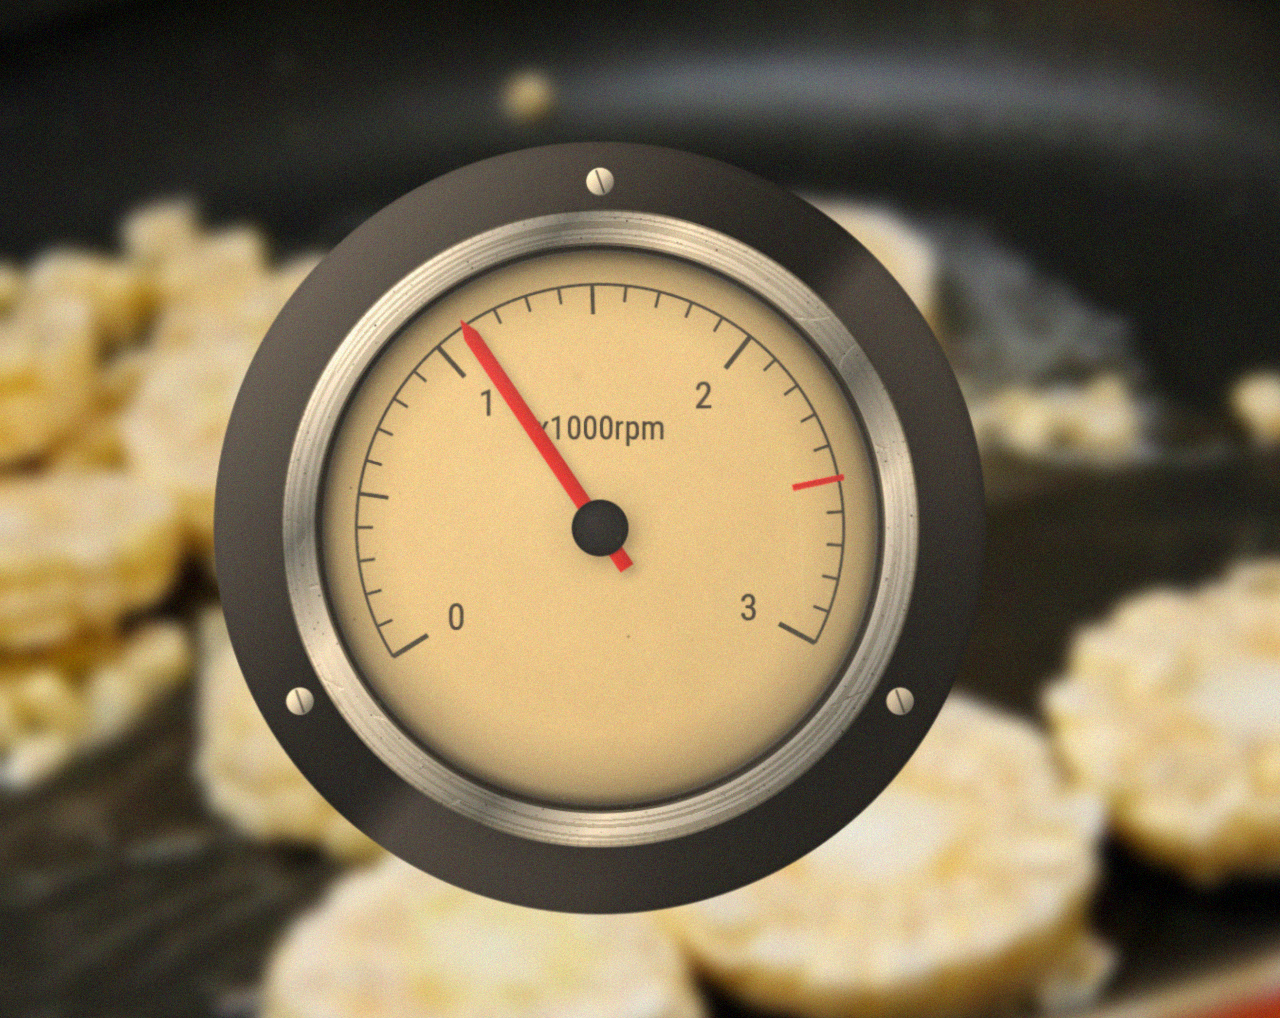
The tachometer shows 1100 rpm
